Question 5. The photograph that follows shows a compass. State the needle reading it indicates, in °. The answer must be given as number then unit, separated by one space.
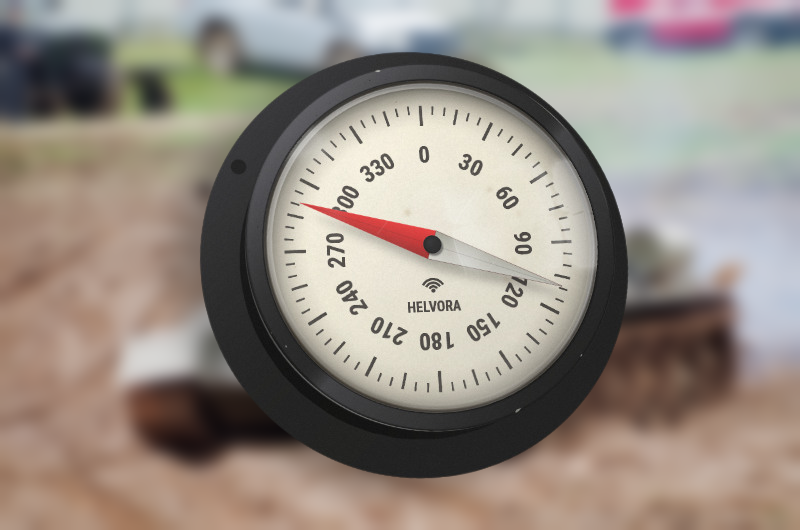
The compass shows 290 °
